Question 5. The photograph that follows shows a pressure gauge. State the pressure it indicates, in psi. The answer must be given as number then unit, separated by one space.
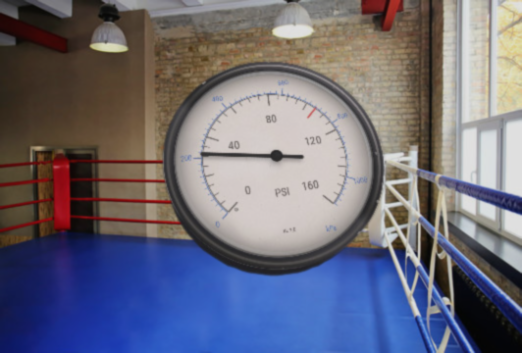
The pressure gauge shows 30 psi
